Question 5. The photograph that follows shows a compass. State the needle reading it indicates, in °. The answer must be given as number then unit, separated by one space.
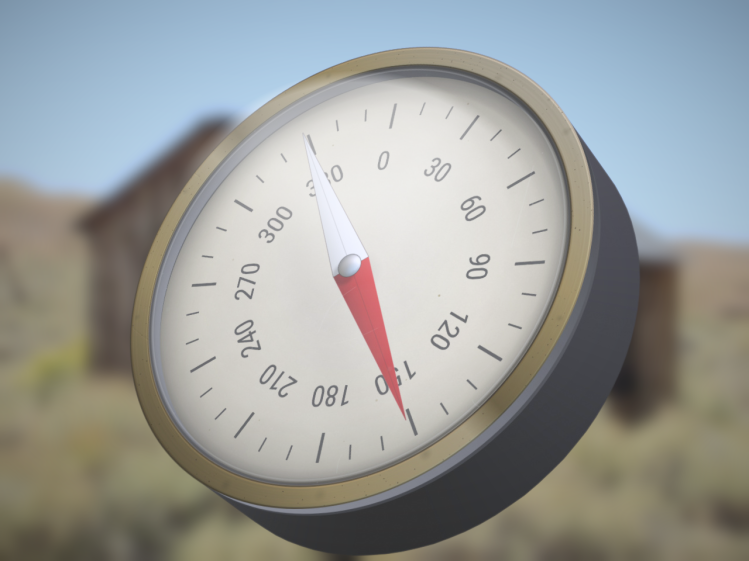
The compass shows 150 °
